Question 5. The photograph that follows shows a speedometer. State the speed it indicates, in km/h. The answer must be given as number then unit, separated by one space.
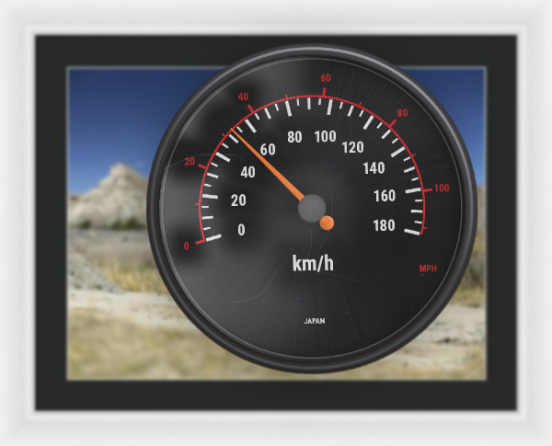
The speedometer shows 52.5 km/h
